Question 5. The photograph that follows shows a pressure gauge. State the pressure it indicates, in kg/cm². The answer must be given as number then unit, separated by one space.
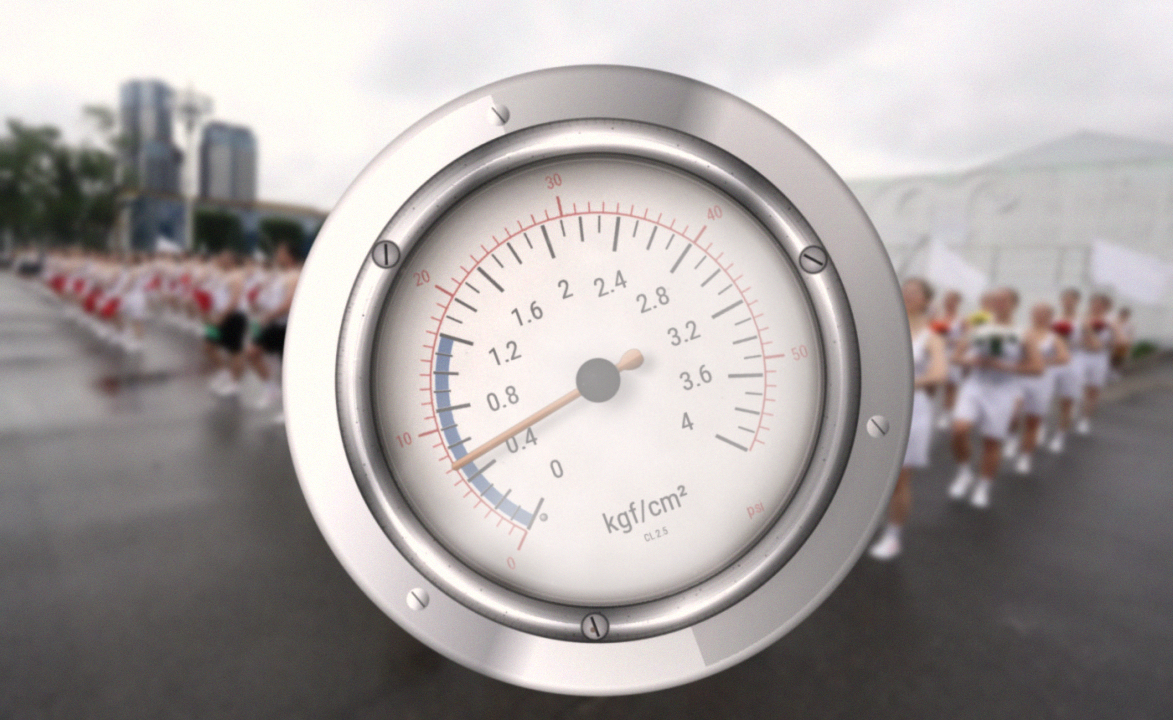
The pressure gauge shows 0.5 kg/cm²
